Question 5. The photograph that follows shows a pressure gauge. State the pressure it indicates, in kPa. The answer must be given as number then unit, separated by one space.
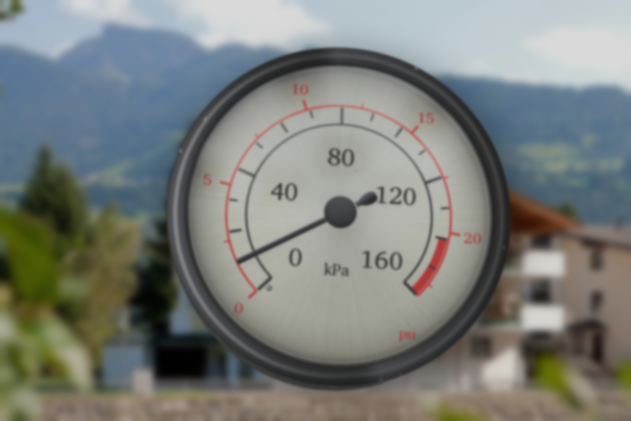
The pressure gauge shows 10 kPa
